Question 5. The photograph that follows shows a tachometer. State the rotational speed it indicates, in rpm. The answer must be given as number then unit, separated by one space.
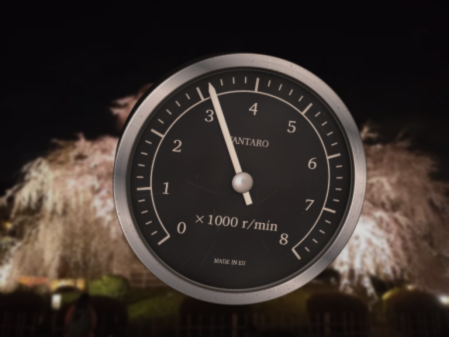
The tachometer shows 3200 rpm
